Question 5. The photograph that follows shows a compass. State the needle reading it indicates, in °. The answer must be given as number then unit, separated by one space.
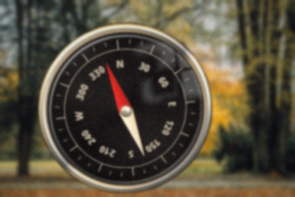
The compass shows 345 °
